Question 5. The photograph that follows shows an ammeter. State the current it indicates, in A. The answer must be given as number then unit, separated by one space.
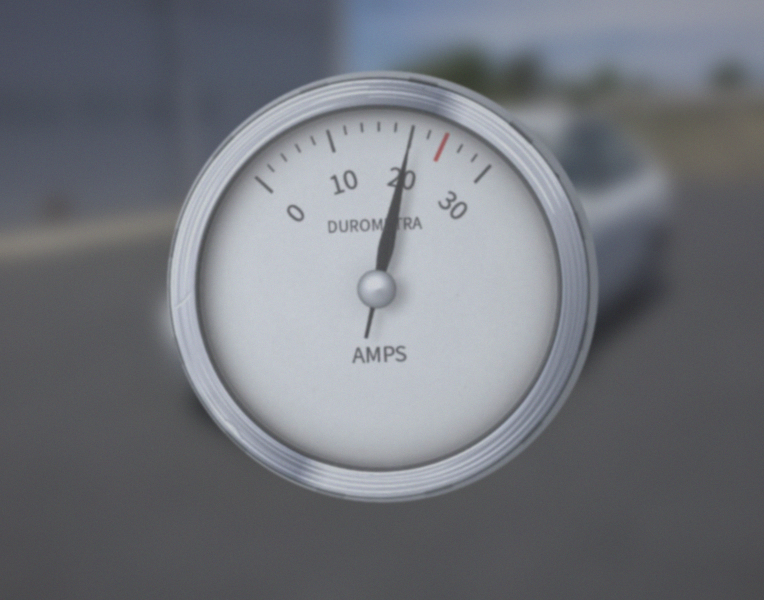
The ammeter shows 20 A
